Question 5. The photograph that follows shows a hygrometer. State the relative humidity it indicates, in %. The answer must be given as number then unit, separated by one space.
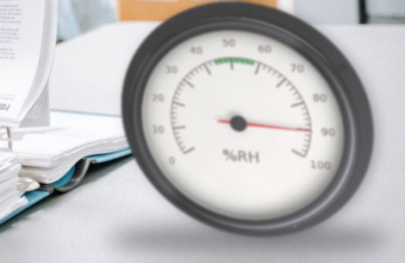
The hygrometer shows 90 %
